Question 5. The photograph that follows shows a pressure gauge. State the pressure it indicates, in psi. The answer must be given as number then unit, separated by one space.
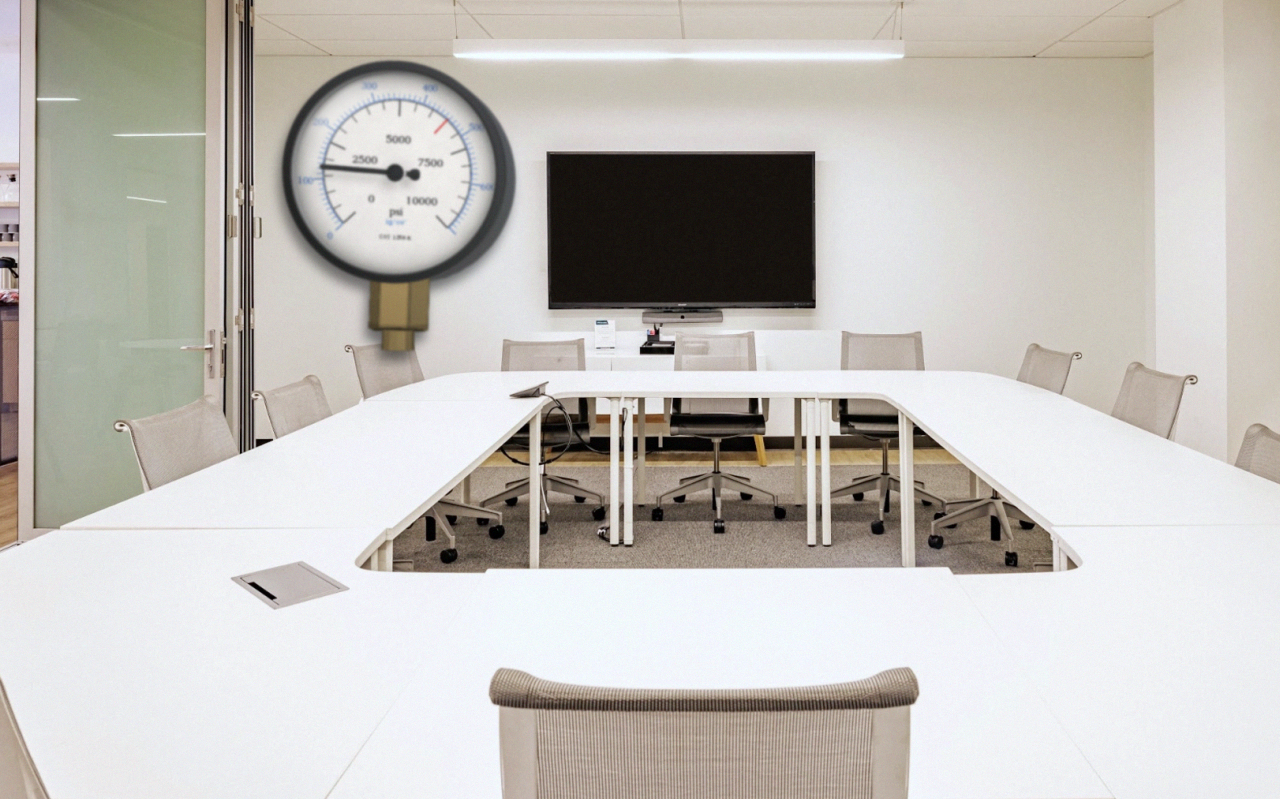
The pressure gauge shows 1750 psi
